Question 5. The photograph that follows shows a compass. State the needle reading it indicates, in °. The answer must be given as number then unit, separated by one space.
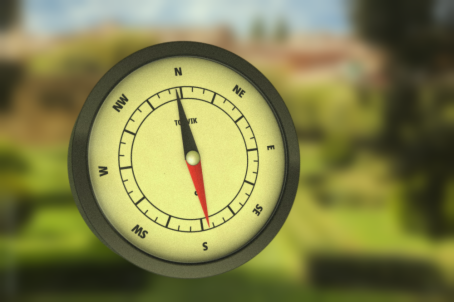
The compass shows 175 °
